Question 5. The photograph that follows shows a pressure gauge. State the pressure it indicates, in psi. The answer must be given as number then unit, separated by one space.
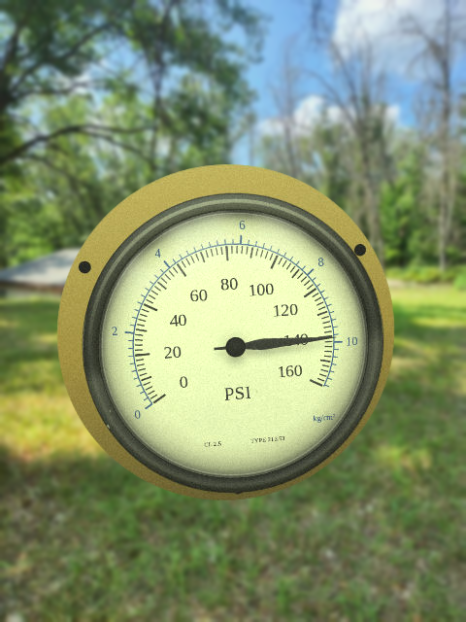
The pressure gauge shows 140 psi
